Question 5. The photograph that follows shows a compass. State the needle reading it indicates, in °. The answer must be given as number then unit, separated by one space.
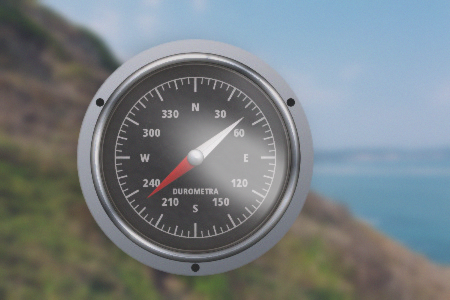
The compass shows 230 °
